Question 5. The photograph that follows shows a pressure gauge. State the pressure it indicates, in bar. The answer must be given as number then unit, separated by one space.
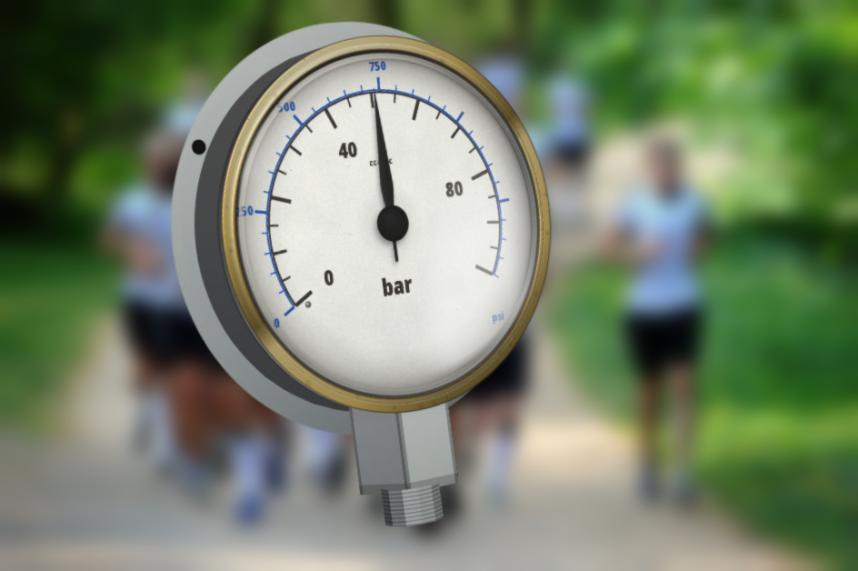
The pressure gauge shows 50 bar
